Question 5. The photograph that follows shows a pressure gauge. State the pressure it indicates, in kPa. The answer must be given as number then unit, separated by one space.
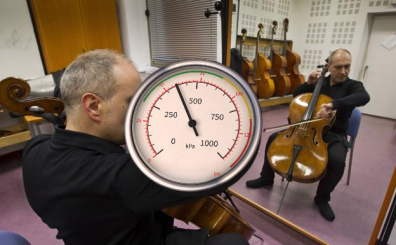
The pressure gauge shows 400 kPa
